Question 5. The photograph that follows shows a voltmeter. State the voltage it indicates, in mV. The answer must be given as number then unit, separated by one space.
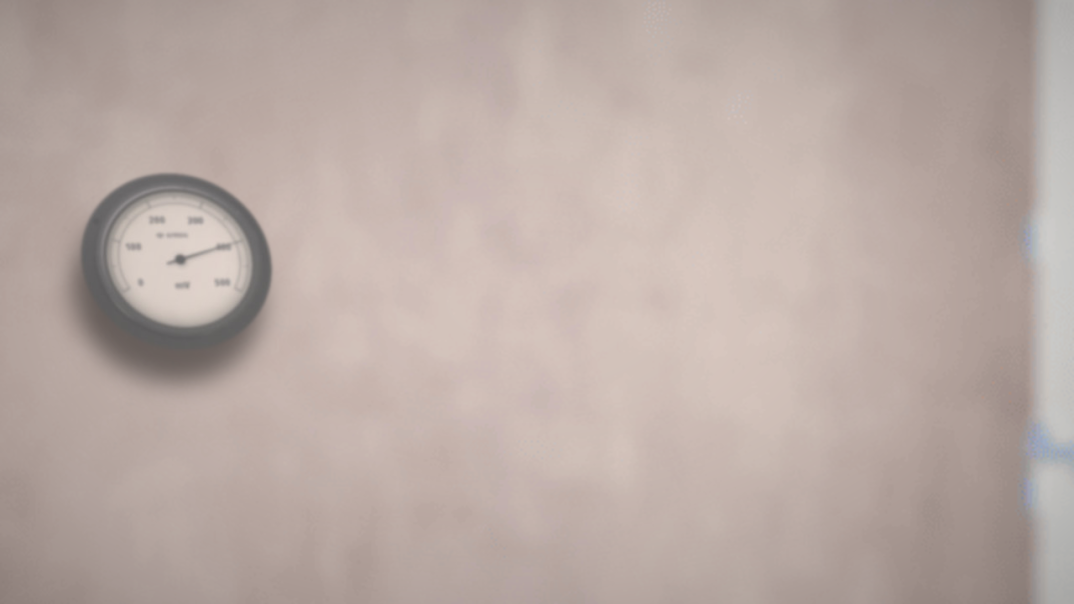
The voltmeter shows 400 mV
